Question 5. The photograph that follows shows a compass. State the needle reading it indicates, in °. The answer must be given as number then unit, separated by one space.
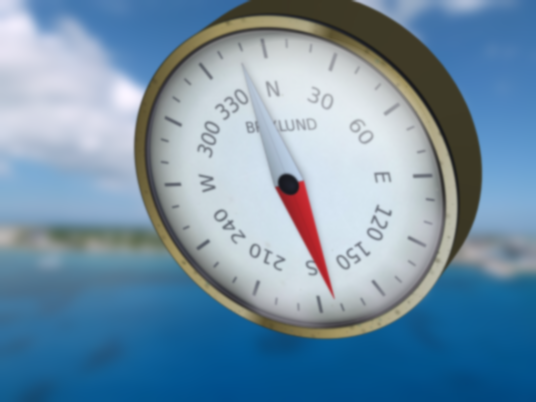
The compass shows 170 °
